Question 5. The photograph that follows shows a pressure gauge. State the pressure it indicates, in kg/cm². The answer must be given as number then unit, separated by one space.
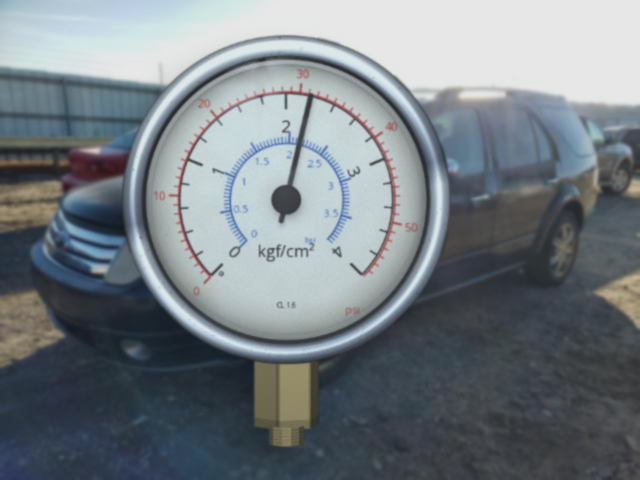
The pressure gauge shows 2.2 kg/cm²
